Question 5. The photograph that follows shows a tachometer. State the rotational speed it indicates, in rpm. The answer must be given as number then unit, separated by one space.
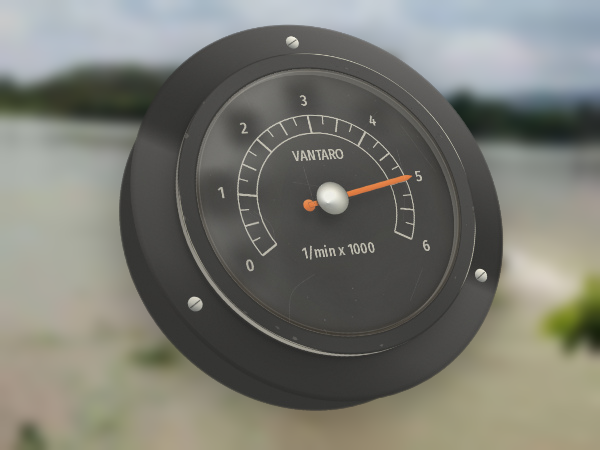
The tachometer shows 5000 rpm
